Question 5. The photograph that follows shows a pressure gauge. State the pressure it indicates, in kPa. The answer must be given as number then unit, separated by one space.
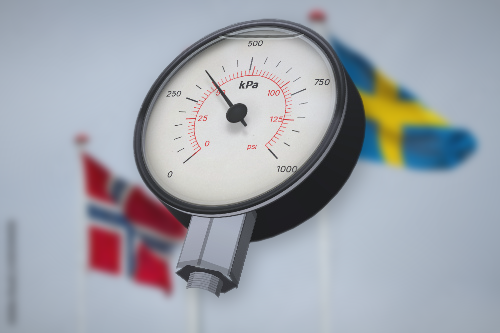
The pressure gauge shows 350 kPa
